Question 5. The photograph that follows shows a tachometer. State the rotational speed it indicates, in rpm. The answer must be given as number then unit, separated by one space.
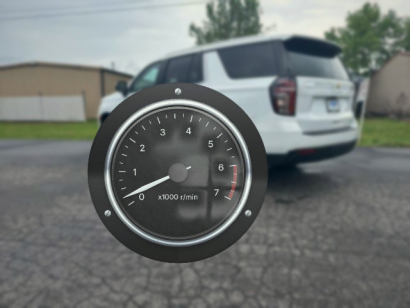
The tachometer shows 250 rpm
